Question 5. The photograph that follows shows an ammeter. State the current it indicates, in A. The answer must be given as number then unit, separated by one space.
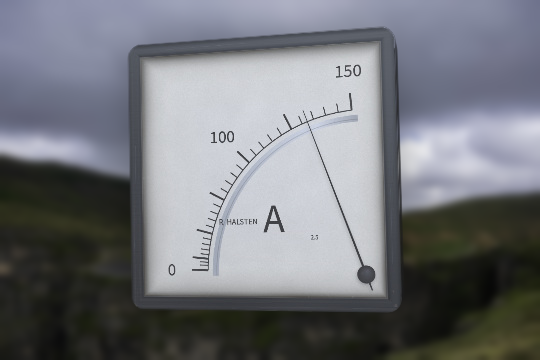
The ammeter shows 132.5 A
